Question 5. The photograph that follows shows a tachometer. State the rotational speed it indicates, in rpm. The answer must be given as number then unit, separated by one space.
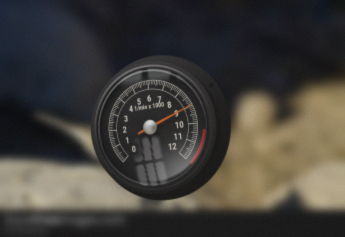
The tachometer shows 9000 rpm
